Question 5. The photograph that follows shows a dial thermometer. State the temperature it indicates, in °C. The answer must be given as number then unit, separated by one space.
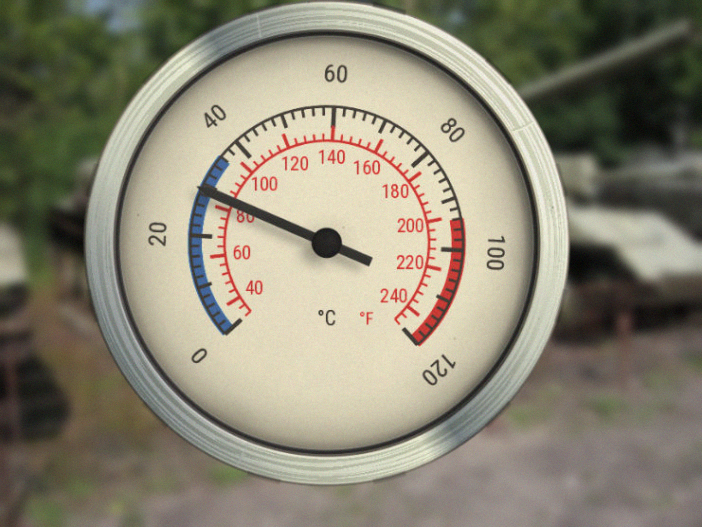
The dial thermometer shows 29 °C
